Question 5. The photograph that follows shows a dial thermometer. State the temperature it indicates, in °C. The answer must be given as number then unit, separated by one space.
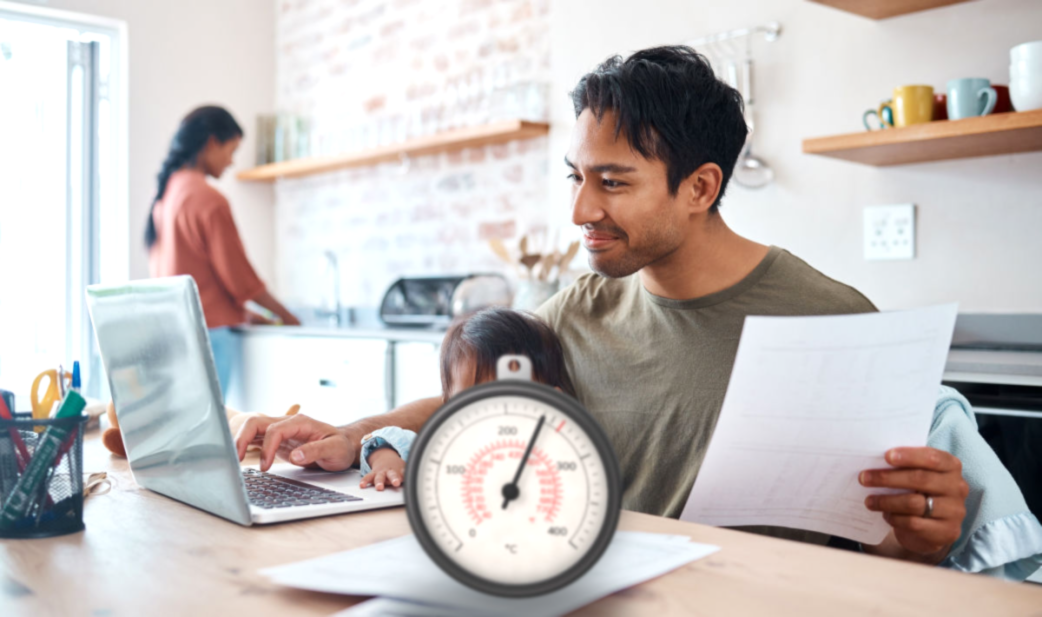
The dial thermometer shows 240 °C
